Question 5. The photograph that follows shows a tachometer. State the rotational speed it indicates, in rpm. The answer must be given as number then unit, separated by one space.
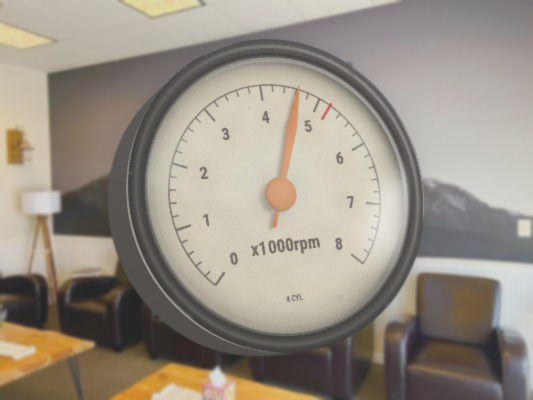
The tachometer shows 4600 rpm
